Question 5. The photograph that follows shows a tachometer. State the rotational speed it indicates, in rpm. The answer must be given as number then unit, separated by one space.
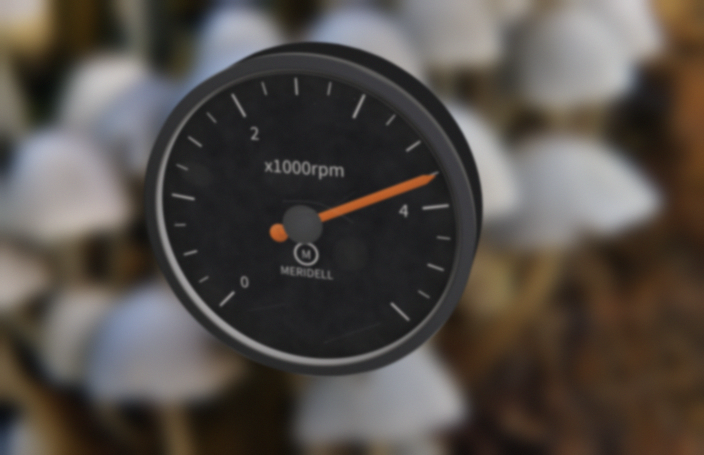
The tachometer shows 3750 rpm
